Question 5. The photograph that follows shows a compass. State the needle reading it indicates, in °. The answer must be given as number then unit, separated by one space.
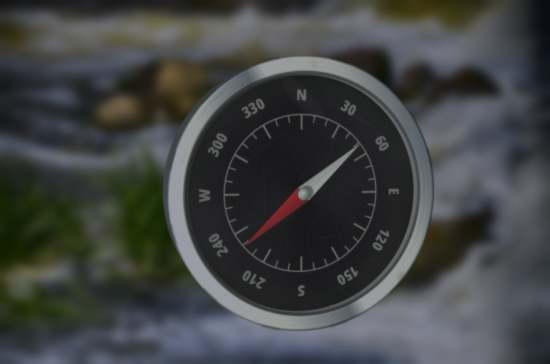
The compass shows 230 °
